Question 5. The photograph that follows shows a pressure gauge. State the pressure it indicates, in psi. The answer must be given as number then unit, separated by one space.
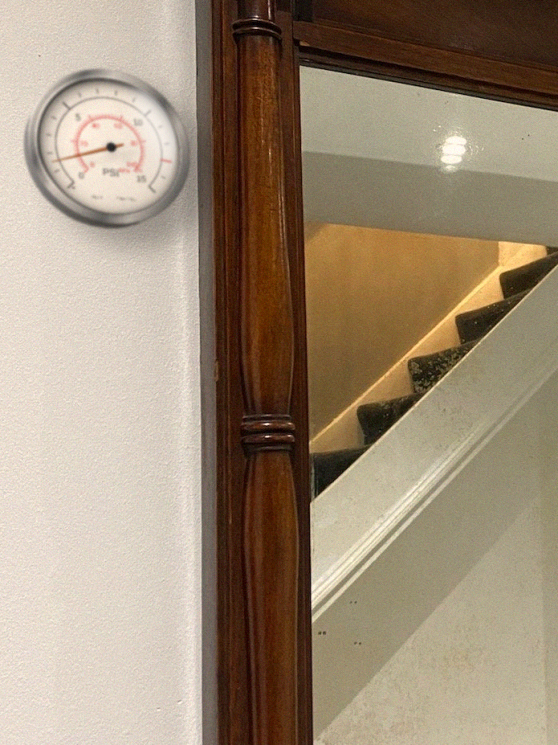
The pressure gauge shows 1.5 psi
